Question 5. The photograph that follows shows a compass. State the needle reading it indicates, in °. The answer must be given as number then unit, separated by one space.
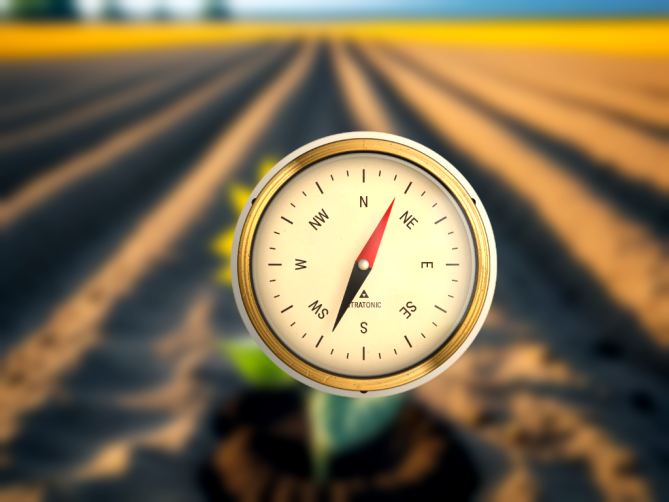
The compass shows 25 °
